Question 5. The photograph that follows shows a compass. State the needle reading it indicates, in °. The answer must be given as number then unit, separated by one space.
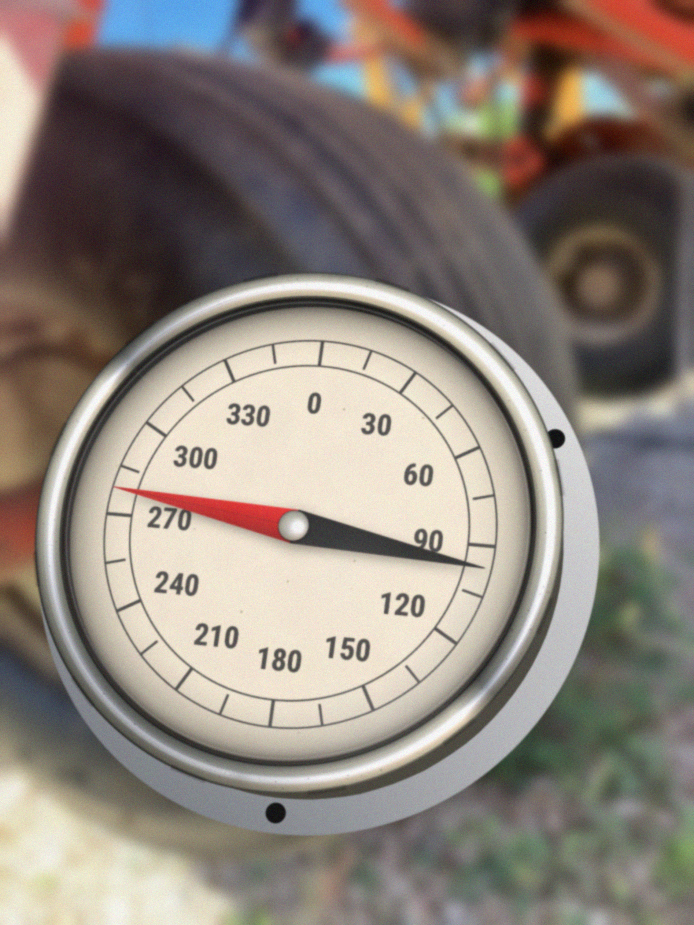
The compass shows 277.5 °
